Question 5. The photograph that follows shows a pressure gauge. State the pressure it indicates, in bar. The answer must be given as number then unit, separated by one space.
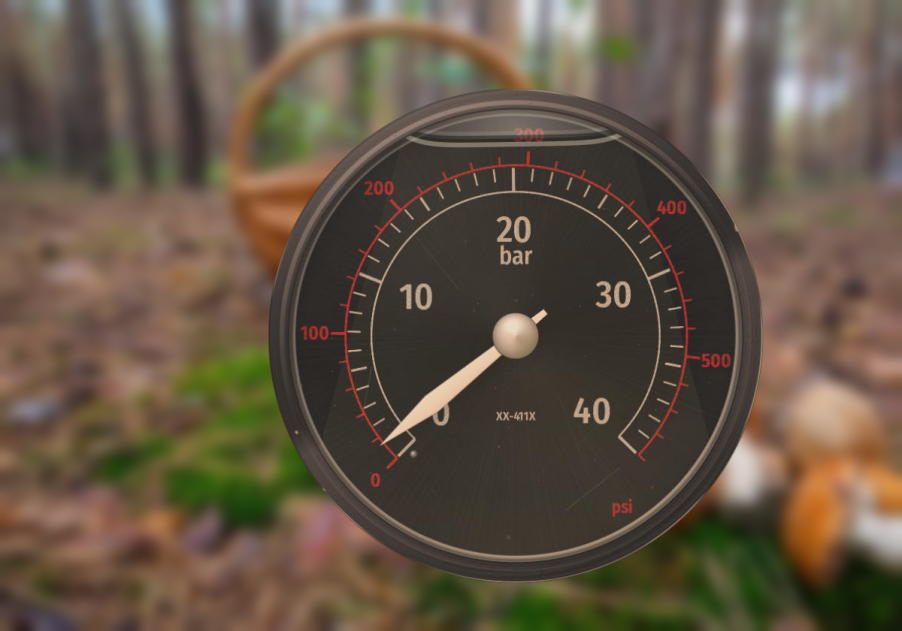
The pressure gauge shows 1 bar
